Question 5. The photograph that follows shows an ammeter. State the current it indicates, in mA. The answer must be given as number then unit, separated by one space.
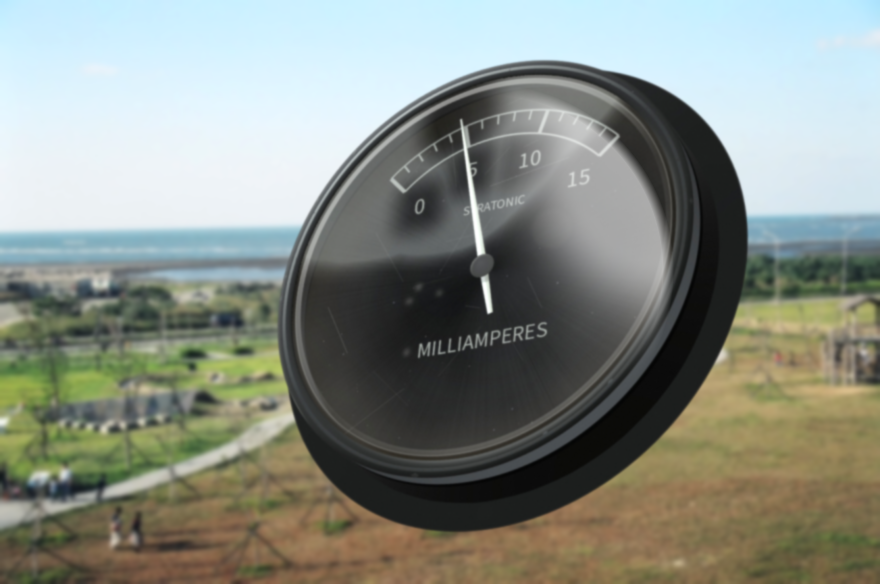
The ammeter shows 5 mA
